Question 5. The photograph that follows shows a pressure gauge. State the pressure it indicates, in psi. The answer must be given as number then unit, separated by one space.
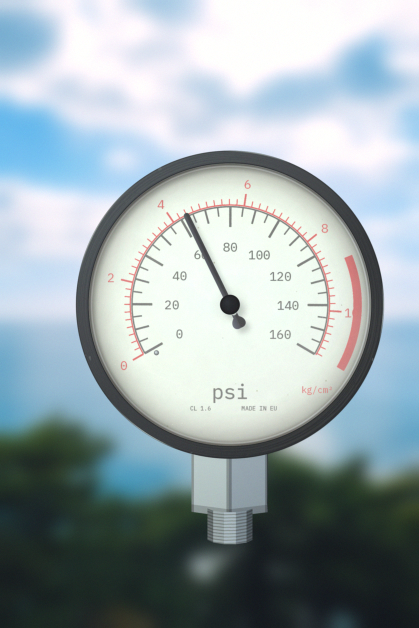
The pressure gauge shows 62.5 psi
